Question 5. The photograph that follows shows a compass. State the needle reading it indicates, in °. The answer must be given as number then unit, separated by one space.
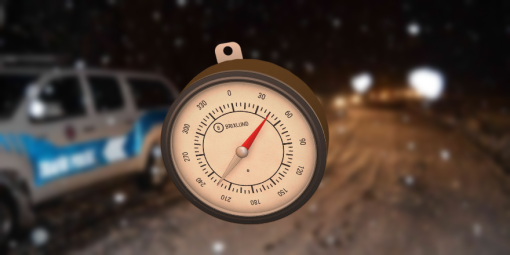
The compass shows 45 °
